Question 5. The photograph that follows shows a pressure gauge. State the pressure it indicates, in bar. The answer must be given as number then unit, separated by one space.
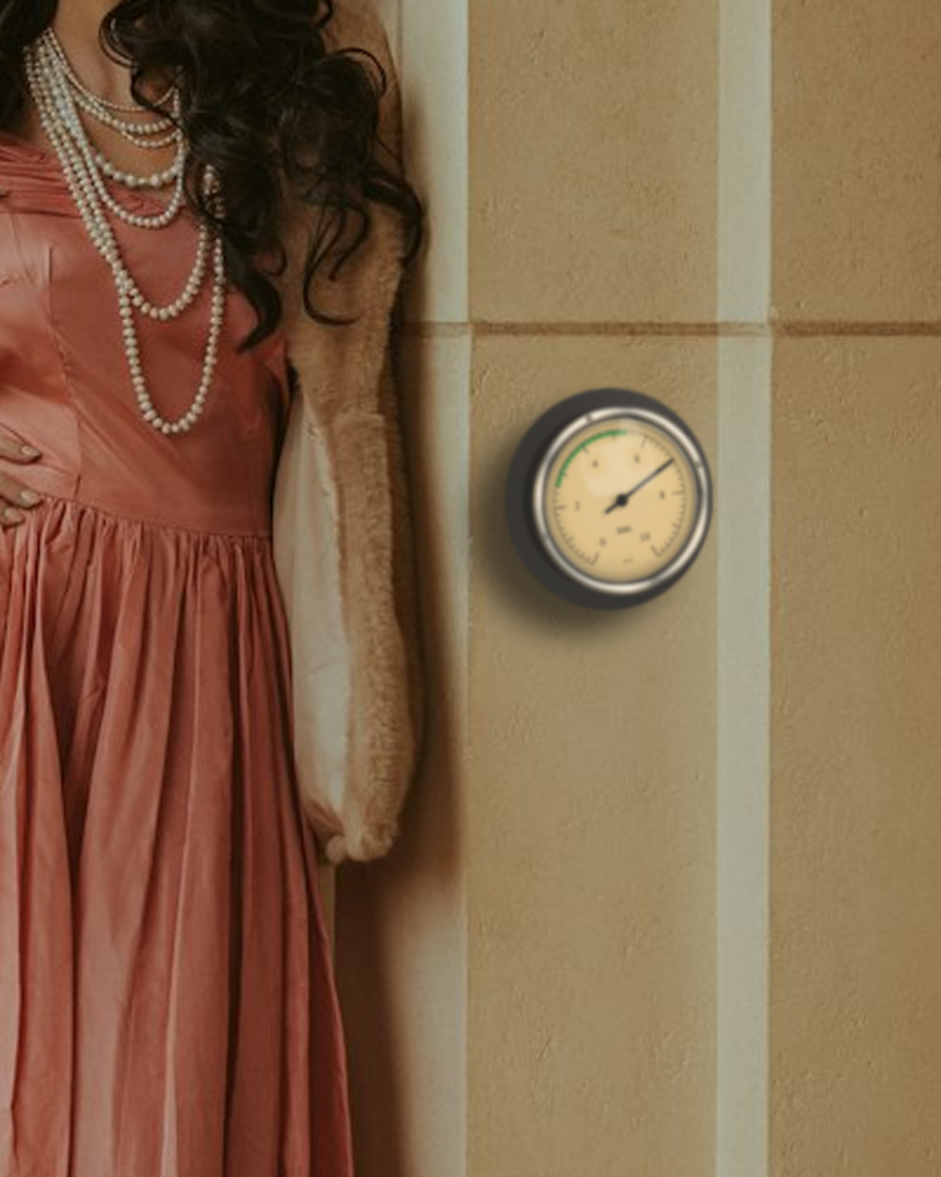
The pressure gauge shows 7 bar
